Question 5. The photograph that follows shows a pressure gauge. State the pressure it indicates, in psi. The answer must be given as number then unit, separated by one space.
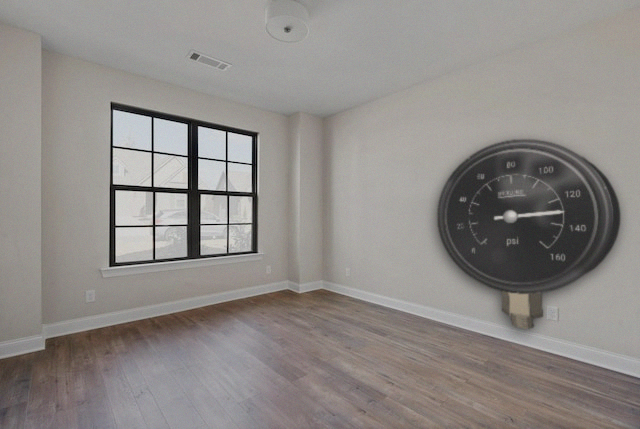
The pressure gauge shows 130 psi
